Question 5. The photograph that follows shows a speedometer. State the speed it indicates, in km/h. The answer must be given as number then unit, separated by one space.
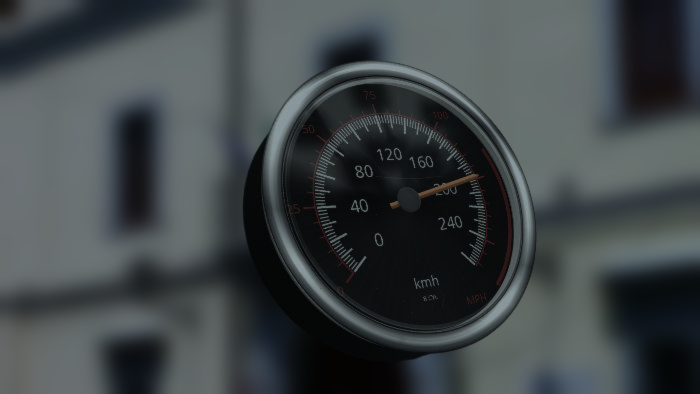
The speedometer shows 200 km/h
